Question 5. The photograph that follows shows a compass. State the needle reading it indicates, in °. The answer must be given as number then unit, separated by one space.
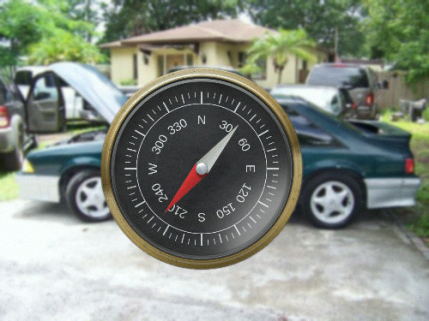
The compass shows 220 °
